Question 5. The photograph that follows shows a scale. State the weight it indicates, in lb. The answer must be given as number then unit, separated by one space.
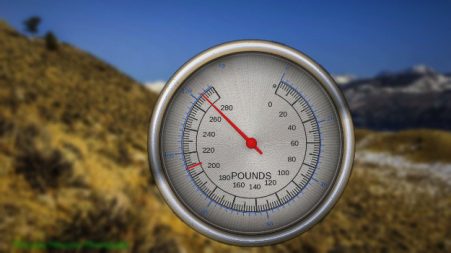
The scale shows 270 lb
